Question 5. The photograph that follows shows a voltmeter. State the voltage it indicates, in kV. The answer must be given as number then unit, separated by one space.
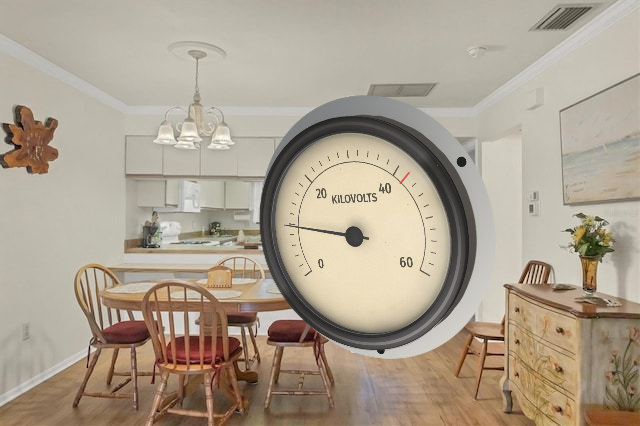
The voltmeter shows 10 kV
